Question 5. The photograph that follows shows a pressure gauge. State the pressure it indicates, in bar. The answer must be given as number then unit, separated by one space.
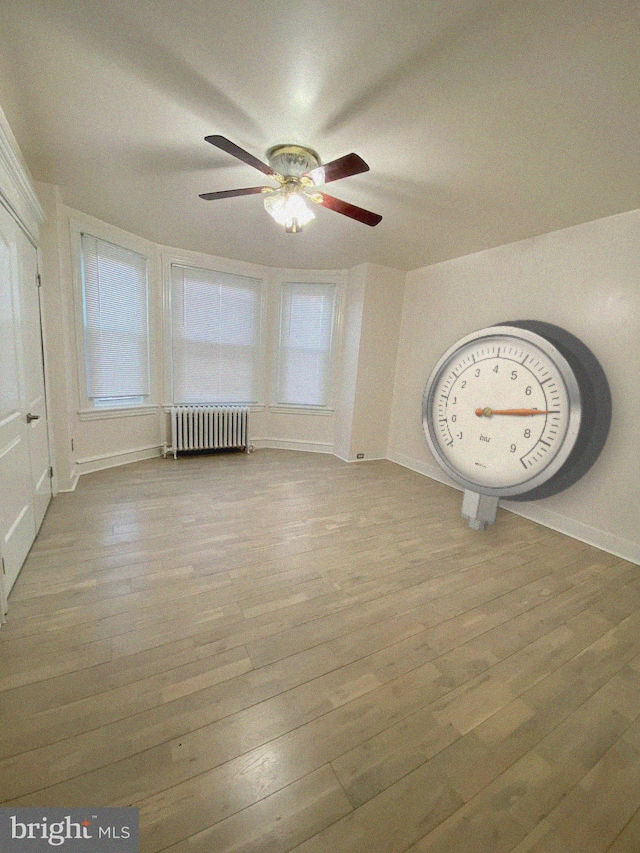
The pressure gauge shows 7 bar
